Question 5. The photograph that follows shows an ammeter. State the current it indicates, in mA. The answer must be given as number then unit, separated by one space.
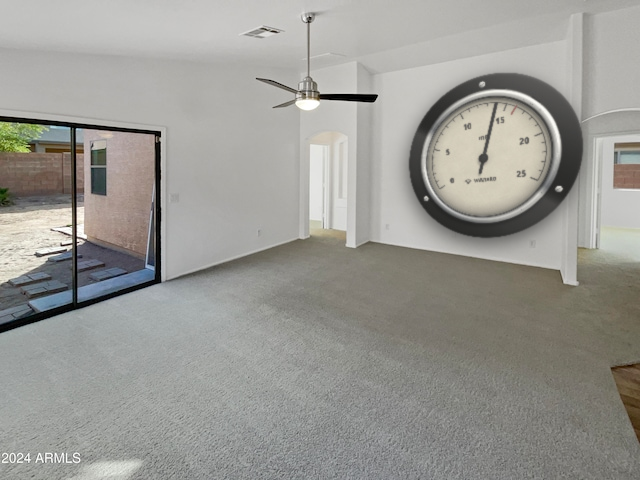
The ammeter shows 14 mA
